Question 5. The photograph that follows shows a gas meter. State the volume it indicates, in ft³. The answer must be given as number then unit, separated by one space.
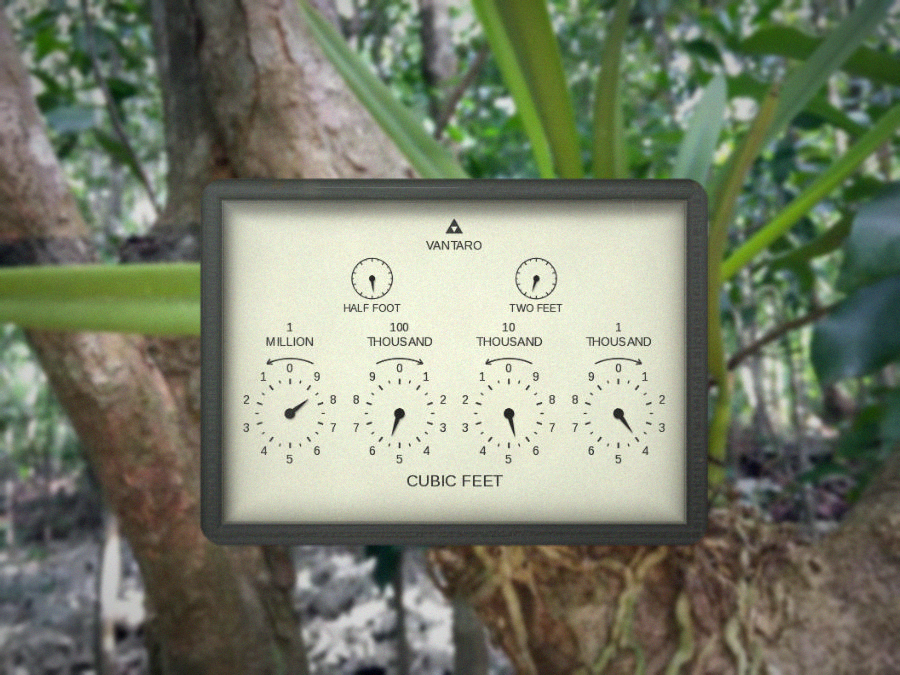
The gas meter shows 855400 ft³
